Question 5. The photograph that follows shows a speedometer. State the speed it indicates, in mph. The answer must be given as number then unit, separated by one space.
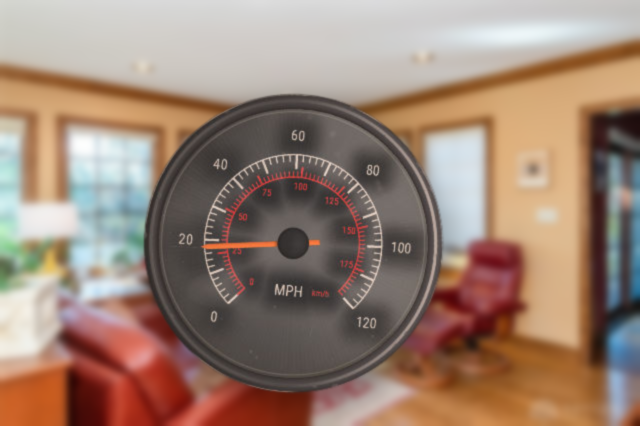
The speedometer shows 18 mph
